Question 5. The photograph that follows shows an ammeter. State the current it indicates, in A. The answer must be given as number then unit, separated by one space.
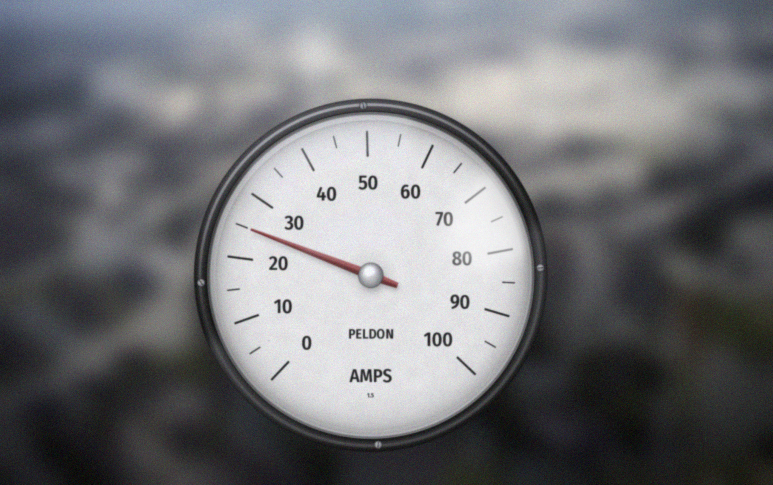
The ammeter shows 25 A
